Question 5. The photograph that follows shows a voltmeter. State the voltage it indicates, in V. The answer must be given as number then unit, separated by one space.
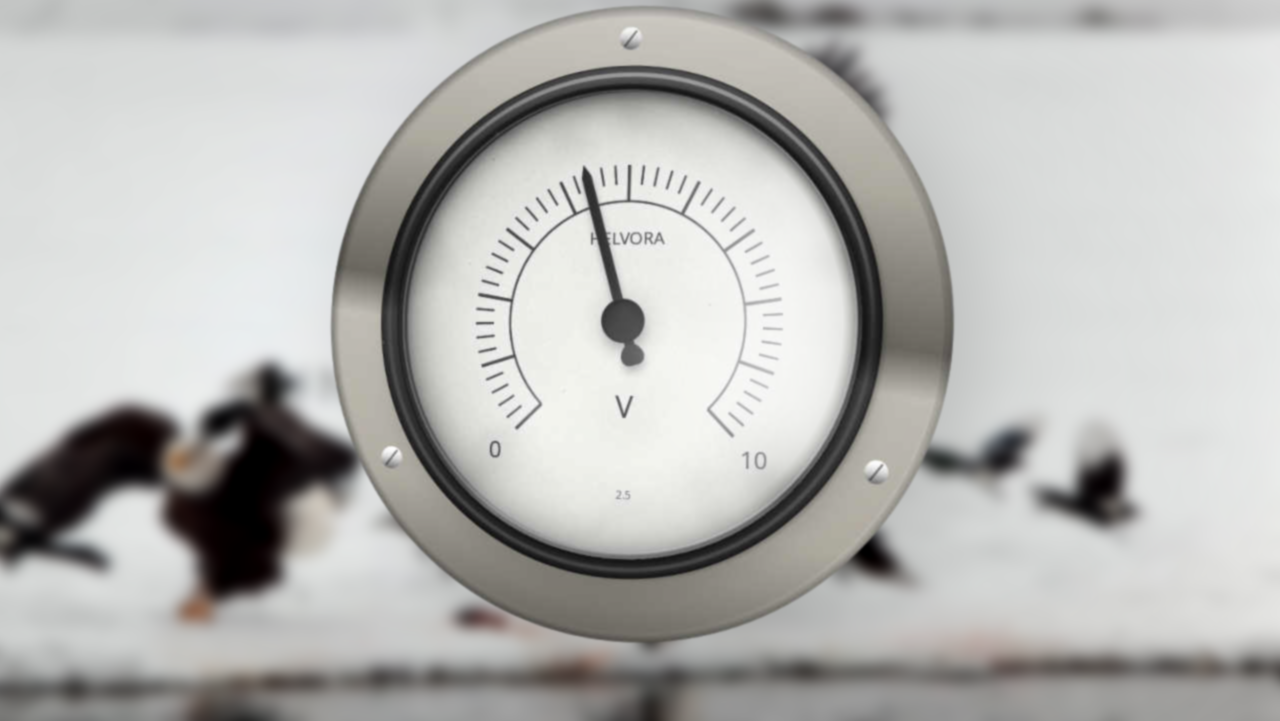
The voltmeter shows 4.4 V
